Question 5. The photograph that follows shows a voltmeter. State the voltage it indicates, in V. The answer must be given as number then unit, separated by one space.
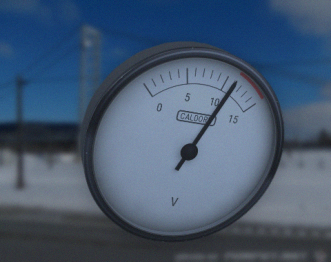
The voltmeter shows 11 V
